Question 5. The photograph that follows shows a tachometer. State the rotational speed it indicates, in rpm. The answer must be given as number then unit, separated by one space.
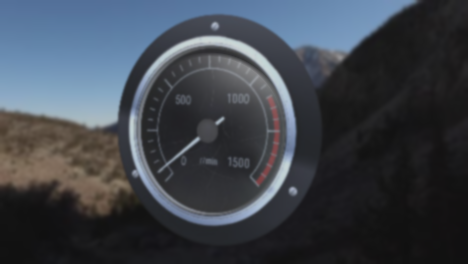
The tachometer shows 50 rpm
